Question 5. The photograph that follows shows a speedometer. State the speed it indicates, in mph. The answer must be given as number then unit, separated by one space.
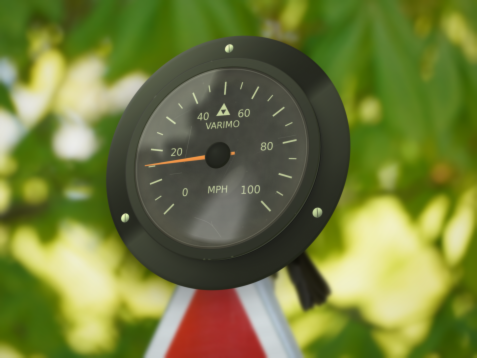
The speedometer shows 15 mph
